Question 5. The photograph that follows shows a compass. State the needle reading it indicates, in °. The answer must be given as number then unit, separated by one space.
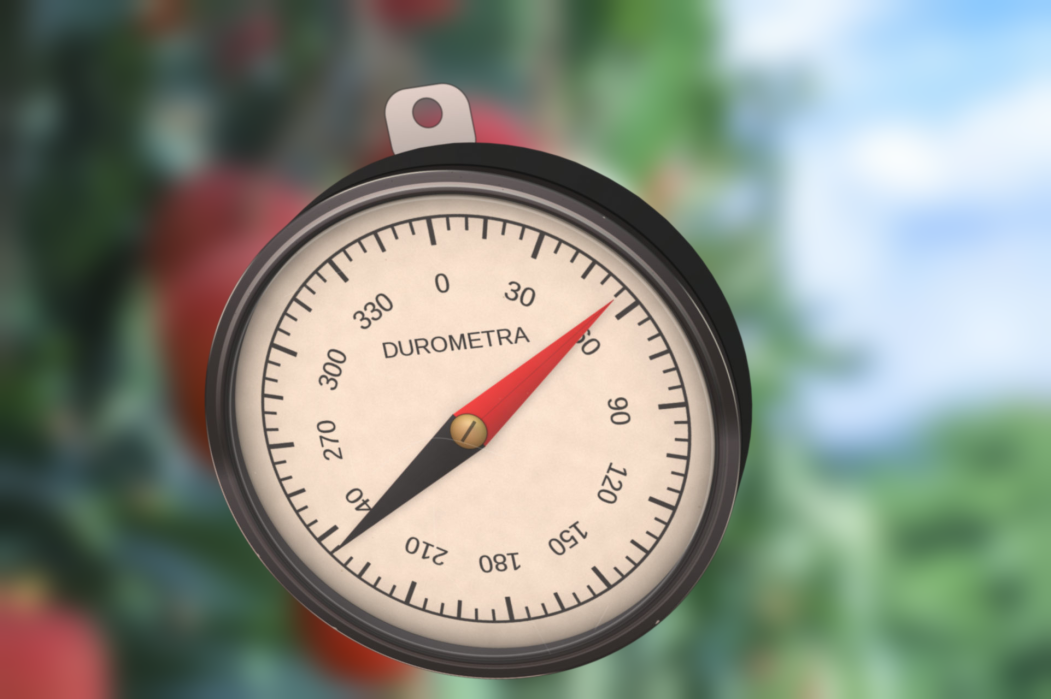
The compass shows 55 °
